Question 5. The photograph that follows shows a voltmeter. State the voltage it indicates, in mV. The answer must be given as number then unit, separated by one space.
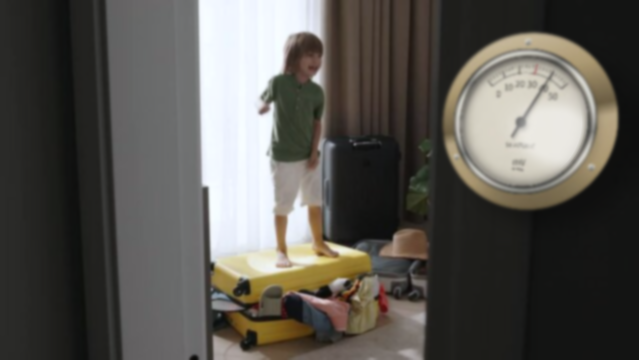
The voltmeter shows 40 mV
